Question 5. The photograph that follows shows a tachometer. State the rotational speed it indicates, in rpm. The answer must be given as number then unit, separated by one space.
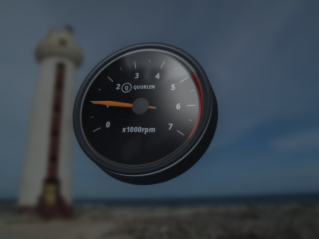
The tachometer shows 1000 rpm
